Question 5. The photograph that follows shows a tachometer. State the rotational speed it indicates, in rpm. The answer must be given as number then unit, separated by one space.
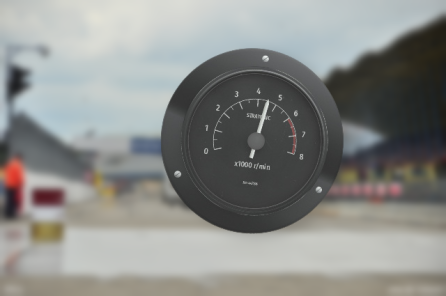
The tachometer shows 4500 rpm
